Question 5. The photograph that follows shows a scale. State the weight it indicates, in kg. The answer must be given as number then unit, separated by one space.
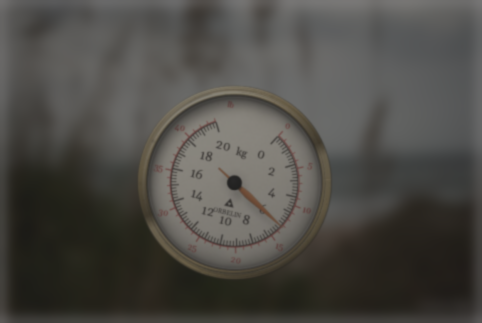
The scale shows 6 kg
